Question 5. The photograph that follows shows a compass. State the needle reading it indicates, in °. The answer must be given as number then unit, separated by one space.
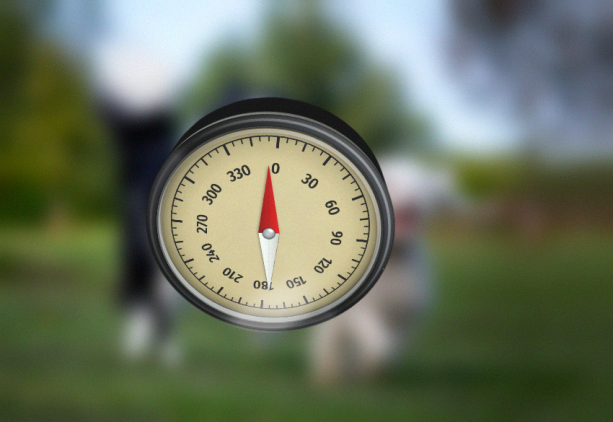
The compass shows 355 °
